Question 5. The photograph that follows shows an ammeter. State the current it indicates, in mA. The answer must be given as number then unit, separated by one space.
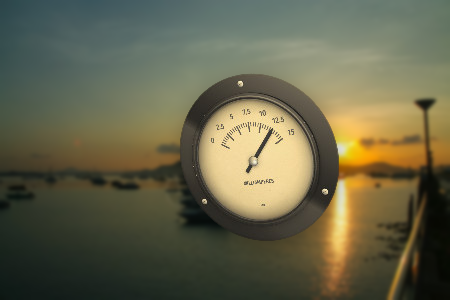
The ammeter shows 12.5 mA
